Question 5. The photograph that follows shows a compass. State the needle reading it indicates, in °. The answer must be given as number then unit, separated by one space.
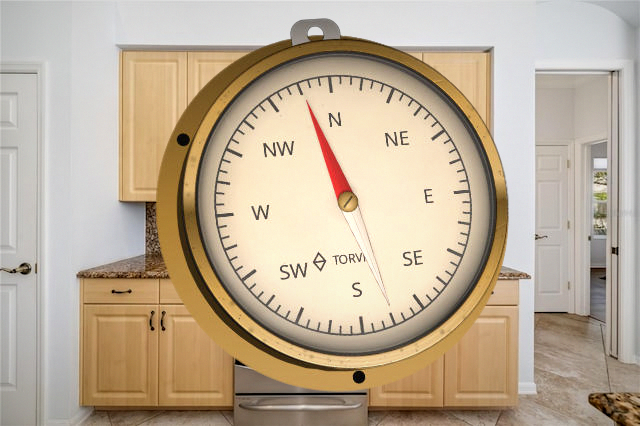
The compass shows 345 °
